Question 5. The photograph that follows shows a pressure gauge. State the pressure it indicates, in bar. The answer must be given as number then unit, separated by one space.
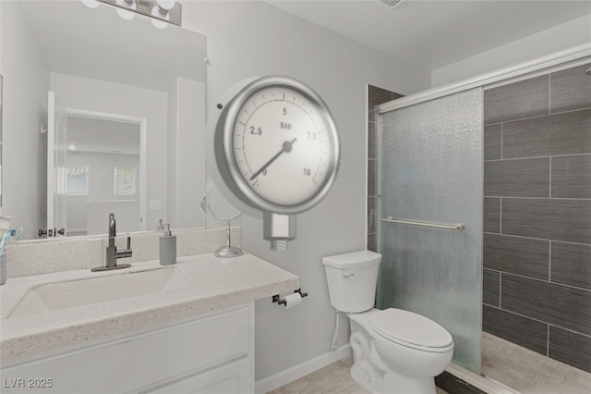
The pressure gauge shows 0.25 bar
